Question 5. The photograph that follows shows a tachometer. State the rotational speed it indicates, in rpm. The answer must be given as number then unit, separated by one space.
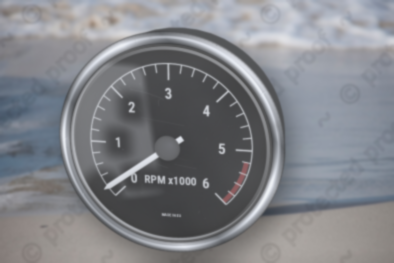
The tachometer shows 200 rpm
